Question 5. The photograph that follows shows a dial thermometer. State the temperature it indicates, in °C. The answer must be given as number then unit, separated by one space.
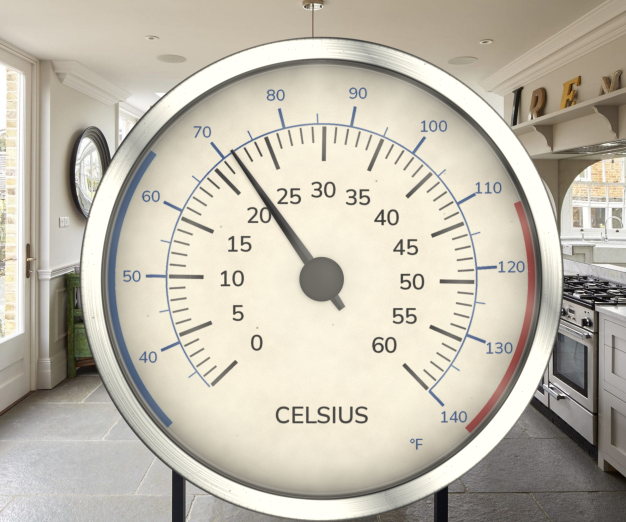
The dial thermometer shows 22 °C
